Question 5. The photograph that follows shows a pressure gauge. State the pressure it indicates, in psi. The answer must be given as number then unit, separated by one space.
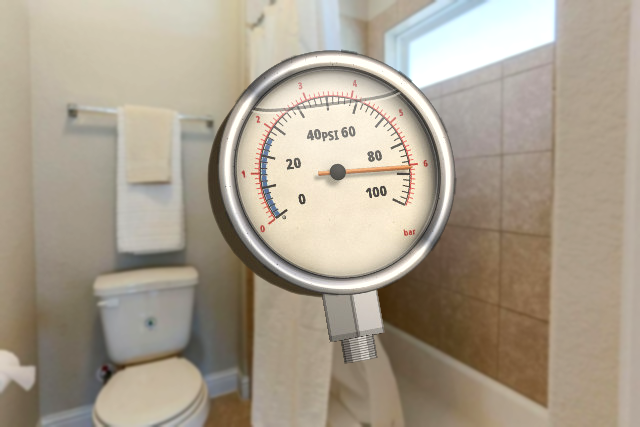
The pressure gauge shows 88 psi
